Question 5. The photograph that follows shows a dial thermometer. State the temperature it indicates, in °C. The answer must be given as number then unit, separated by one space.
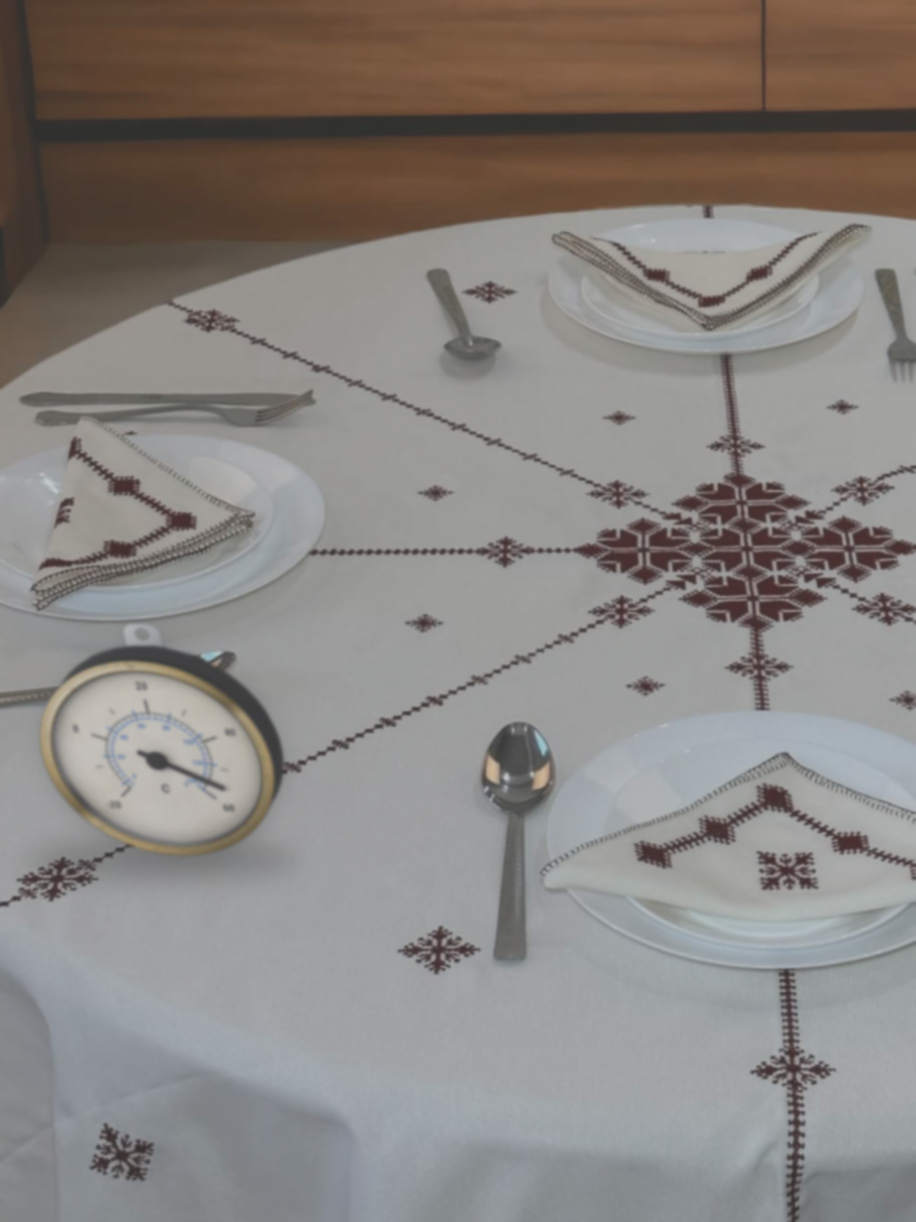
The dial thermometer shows 55 °C
